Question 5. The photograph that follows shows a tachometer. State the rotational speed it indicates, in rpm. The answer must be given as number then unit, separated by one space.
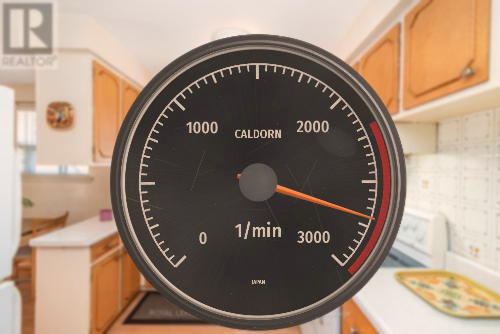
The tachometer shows 2700 rpm
